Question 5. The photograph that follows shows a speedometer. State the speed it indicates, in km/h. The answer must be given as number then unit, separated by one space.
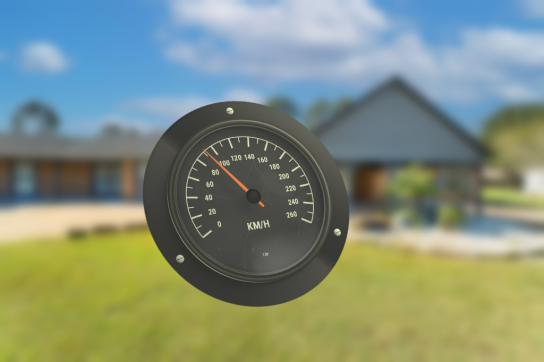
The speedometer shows 90 km/h
